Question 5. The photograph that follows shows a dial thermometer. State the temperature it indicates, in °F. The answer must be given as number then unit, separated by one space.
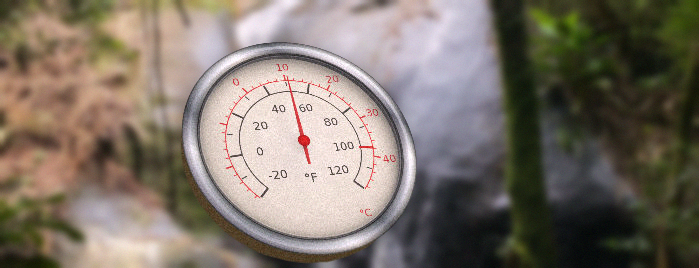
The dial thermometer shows 50 °F
